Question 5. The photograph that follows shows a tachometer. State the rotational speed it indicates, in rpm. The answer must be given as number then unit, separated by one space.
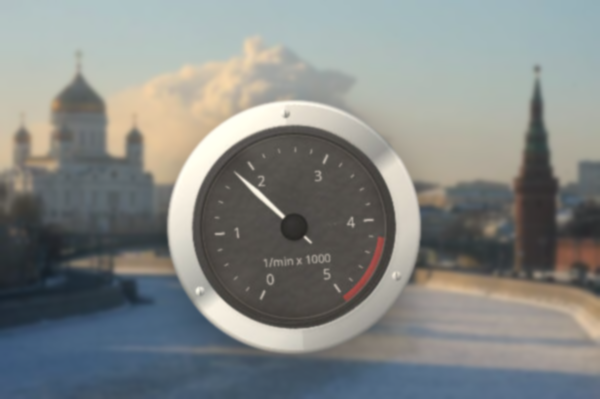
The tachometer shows 1800 rpm
